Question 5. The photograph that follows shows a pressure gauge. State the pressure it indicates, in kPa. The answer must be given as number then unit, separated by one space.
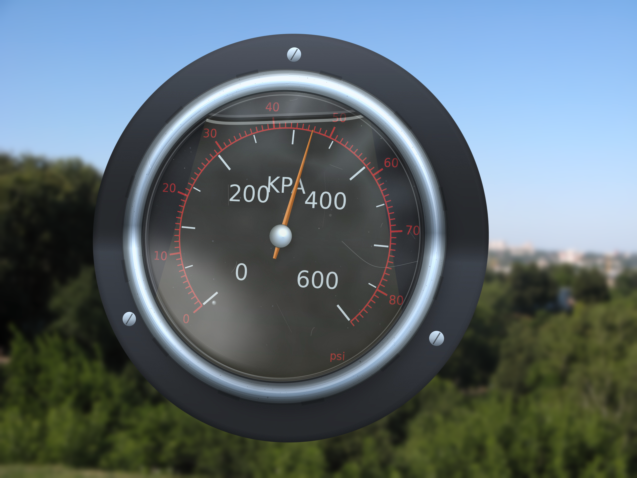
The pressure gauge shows 325 kPa
